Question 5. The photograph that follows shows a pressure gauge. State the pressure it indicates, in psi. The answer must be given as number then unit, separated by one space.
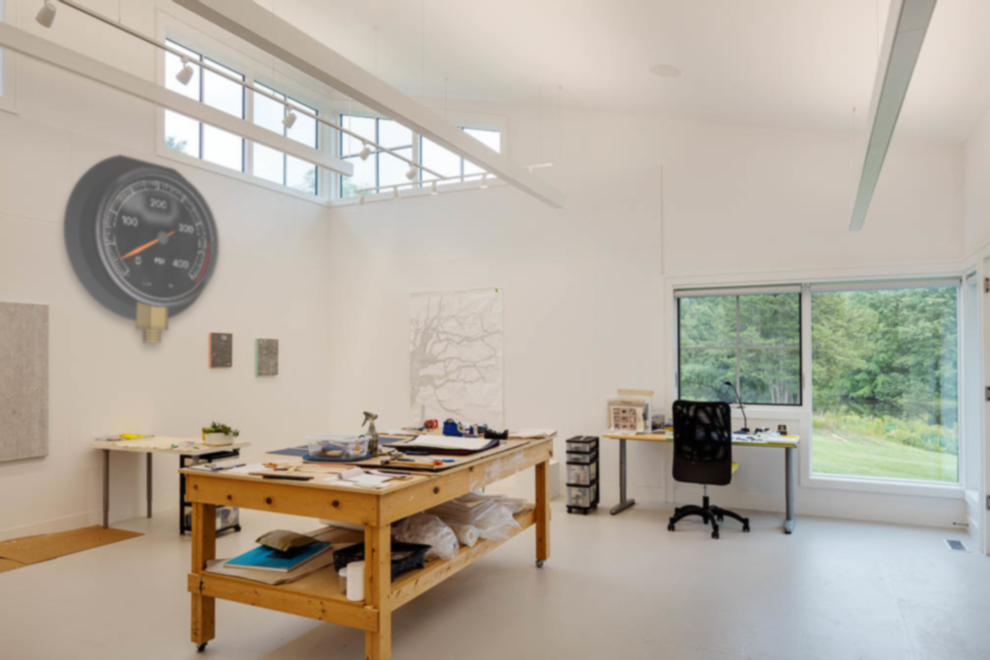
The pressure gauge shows 25 psi
